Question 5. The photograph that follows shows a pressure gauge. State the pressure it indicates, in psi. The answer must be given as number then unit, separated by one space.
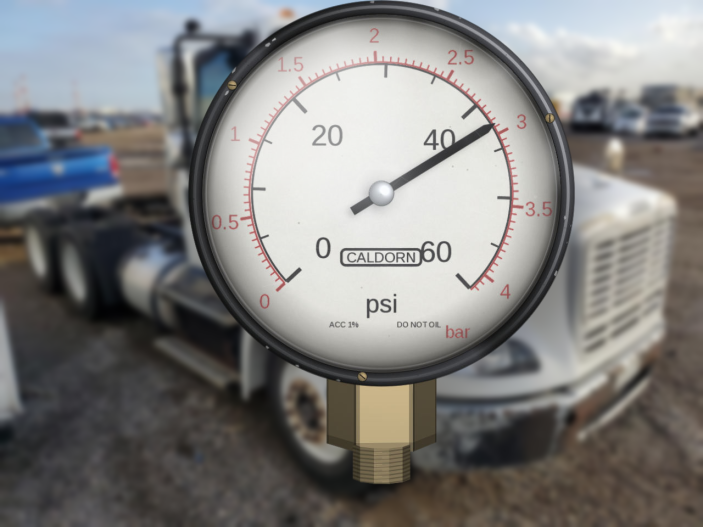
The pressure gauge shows 42.5 psi
